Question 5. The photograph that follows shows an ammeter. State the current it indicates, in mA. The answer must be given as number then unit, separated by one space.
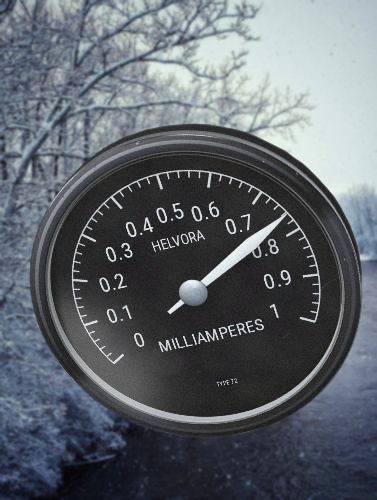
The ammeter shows 0.76 mA
